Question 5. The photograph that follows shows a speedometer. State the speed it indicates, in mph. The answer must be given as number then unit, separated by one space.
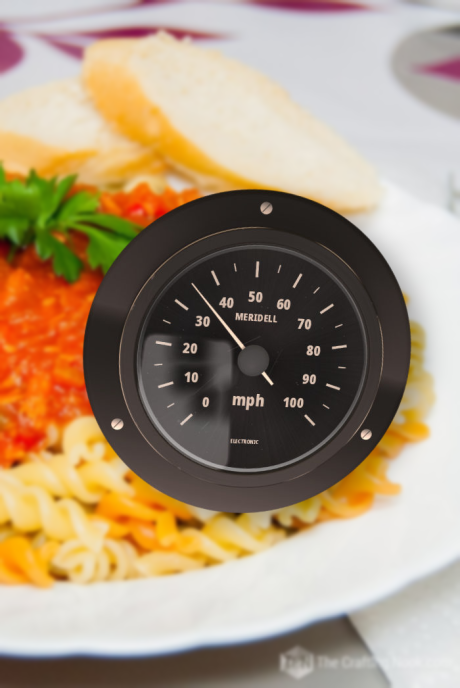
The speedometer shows 35 mph
